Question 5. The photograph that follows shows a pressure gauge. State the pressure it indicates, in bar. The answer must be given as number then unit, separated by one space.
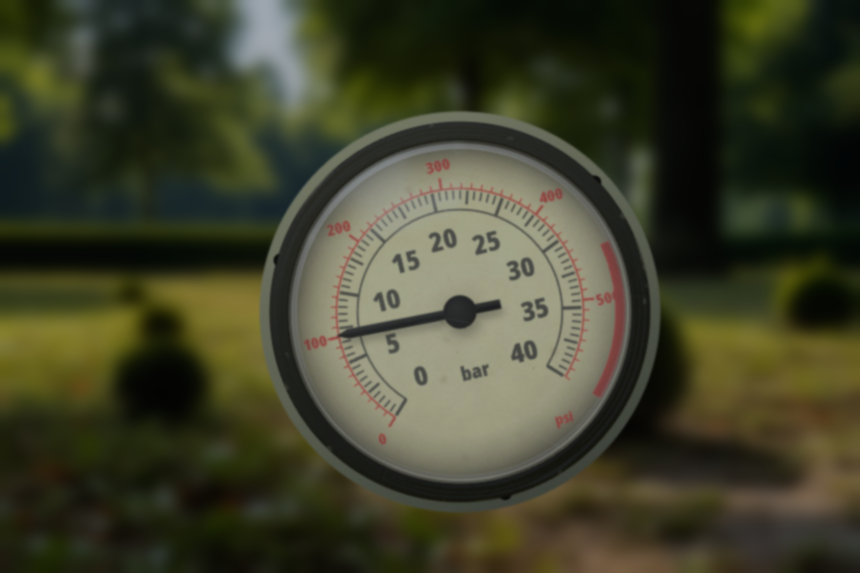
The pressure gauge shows 7 bar
